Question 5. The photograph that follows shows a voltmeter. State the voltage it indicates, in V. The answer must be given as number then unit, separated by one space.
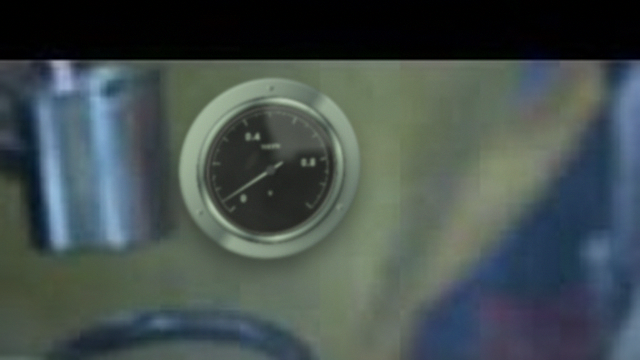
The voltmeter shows 0.05 V
